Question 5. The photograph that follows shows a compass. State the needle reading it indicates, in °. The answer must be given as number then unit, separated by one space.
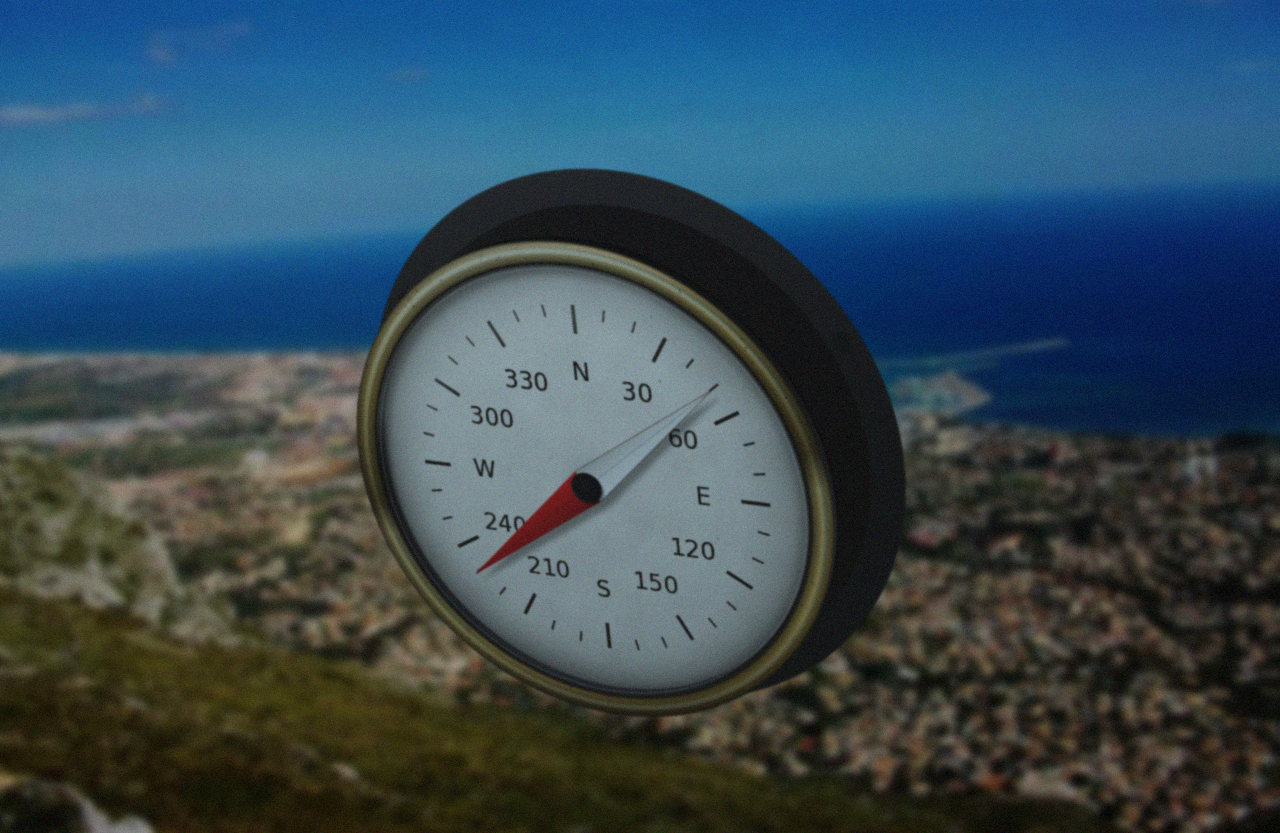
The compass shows 230 °
